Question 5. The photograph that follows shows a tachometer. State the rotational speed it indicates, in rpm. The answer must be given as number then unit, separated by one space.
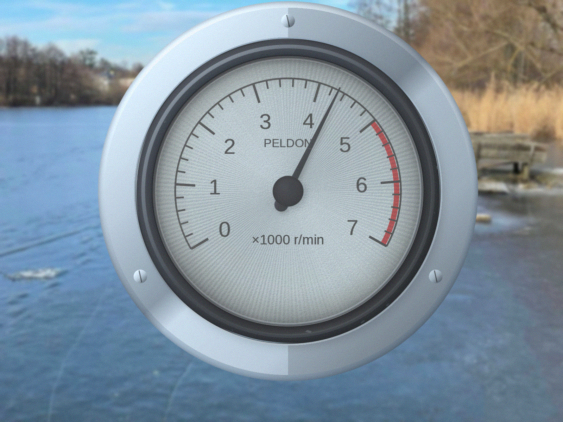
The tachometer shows 4300 rpm
